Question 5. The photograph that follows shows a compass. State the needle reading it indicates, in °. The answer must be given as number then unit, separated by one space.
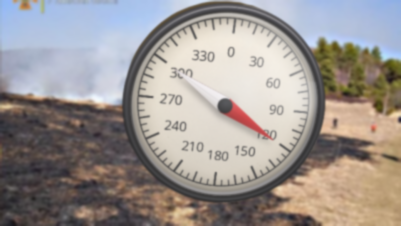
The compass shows 120 °
